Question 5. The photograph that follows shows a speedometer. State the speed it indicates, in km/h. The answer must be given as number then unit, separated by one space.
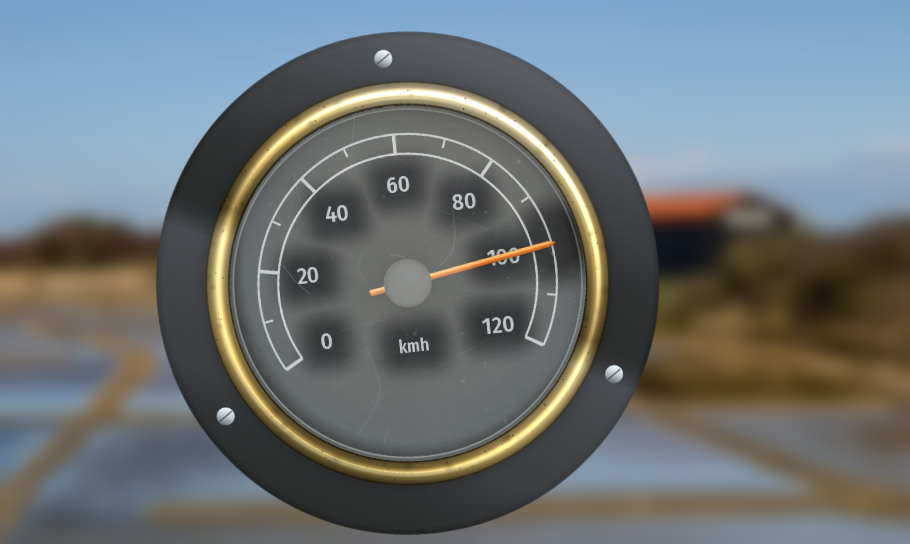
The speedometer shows 100 km/h
